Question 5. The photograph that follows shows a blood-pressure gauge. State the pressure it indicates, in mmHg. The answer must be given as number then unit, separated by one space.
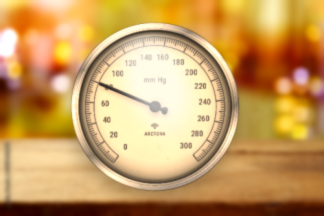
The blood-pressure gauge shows 80 mmHg
